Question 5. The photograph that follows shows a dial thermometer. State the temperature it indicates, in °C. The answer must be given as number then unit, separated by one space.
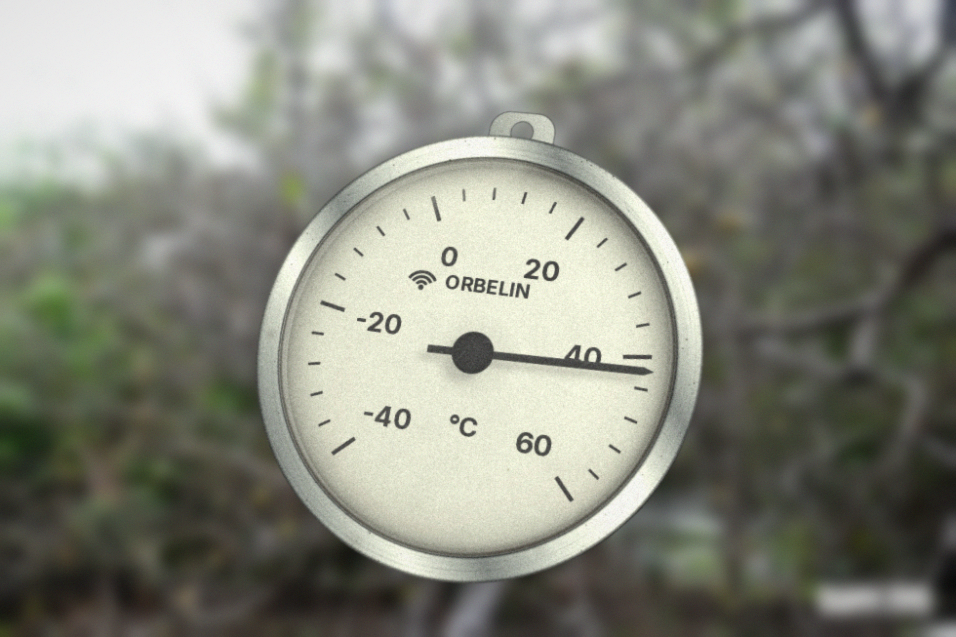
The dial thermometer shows 42 °C
